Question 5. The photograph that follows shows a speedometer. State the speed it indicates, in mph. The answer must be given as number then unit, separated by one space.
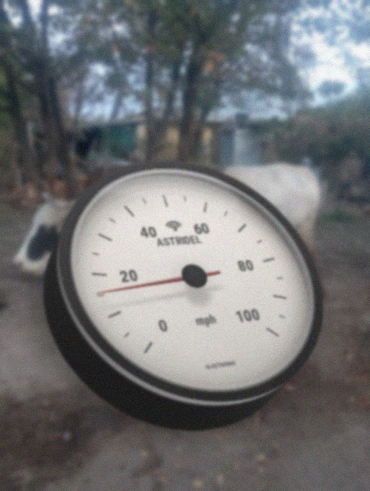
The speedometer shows 15 mph
